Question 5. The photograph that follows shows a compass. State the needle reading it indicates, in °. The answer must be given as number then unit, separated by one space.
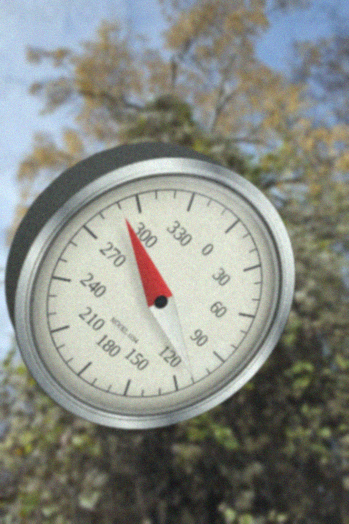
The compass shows 290 °
